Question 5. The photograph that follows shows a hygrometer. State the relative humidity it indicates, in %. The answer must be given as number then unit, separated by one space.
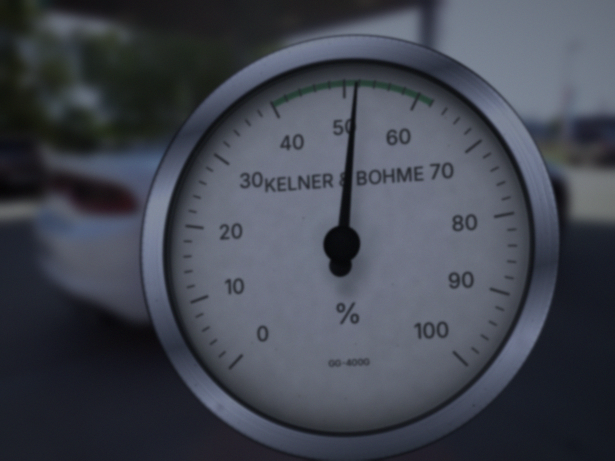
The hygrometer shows 52 %
